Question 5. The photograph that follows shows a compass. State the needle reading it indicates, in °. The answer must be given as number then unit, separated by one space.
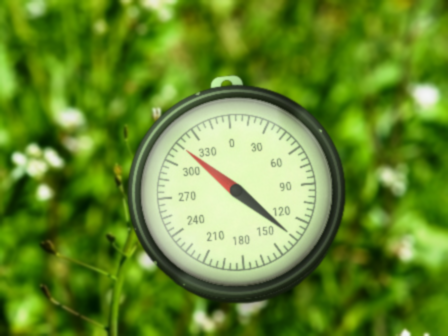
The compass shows 315 °
